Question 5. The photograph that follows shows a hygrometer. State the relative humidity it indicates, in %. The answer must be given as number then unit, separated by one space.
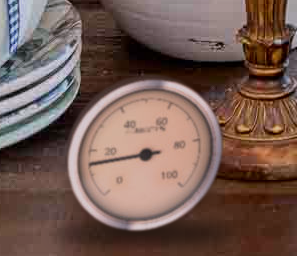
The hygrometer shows 15 %
